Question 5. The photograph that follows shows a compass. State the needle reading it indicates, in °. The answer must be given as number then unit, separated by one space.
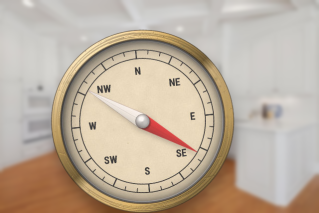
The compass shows 125 °
